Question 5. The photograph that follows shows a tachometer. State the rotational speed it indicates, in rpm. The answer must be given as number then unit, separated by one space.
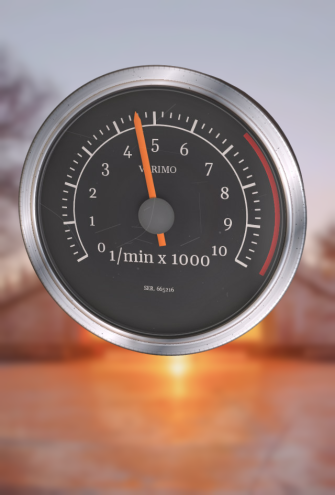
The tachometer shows 4600 rpm
